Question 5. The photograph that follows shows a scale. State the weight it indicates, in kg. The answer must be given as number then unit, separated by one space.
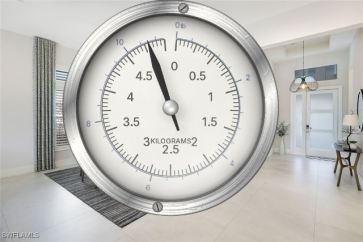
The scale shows 4.8 kg
